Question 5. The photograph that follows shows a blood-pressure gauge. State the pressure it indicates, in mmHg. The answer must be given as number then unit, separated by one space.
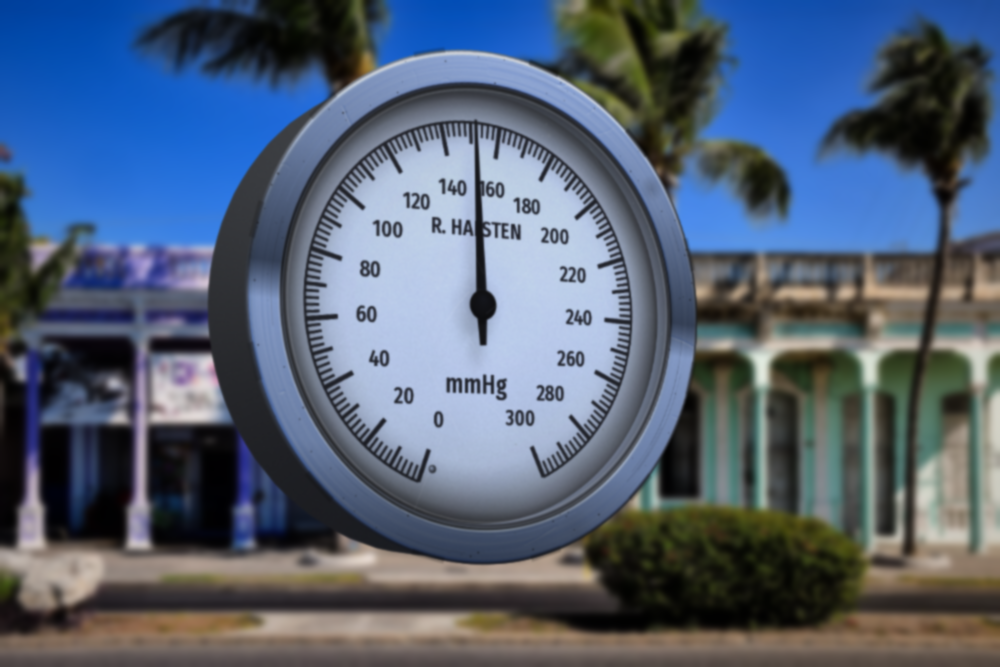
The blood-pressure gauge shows 150 mmHg
